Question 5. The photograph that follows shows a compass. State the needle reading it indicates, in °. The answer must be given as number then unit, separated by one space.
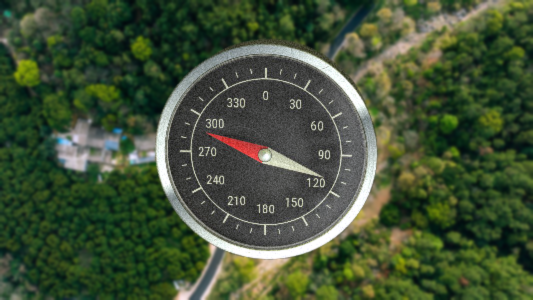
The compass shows 290 °
